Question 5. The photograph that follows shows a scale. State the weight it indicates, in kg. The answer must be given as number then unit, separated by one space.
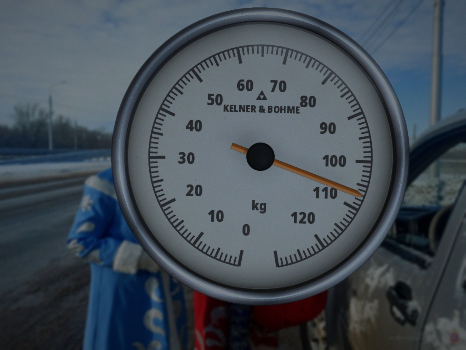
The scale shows 107 kg
